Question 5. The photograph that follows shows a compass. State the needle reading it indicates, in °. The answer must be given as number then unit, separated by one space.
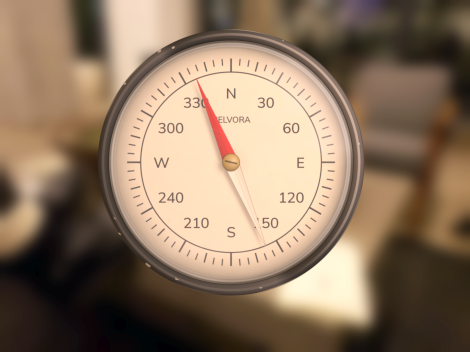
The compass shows 337.5 °
